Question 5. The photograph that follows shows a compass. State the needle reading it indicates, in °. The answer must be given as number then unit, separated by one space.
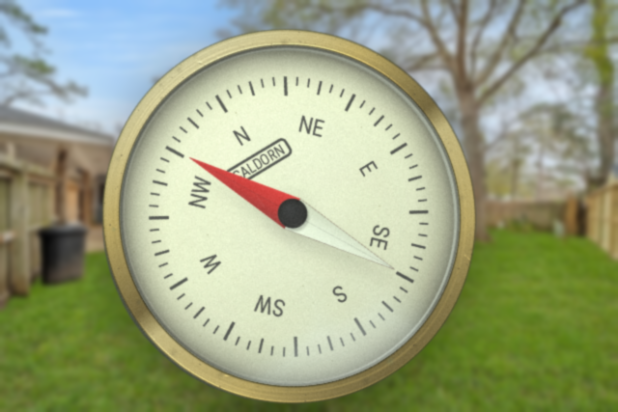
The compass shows 330 °
